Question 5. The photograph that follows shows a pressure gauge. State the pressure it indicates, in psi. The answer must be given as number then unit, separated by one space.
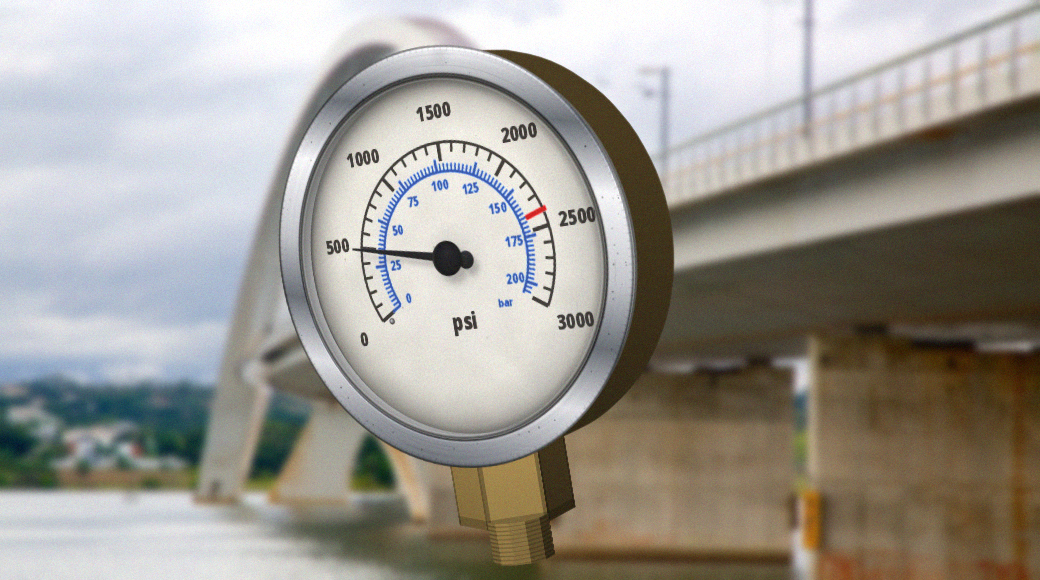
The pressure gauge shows 500 psi
